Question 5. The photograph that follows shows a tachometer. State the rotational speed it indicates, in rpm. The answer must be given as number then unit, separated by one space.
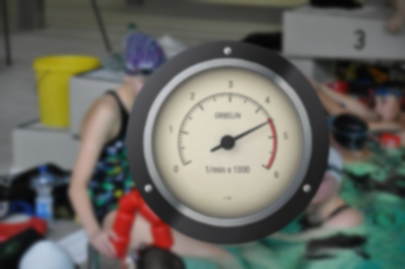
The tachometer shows 4500 rpm
